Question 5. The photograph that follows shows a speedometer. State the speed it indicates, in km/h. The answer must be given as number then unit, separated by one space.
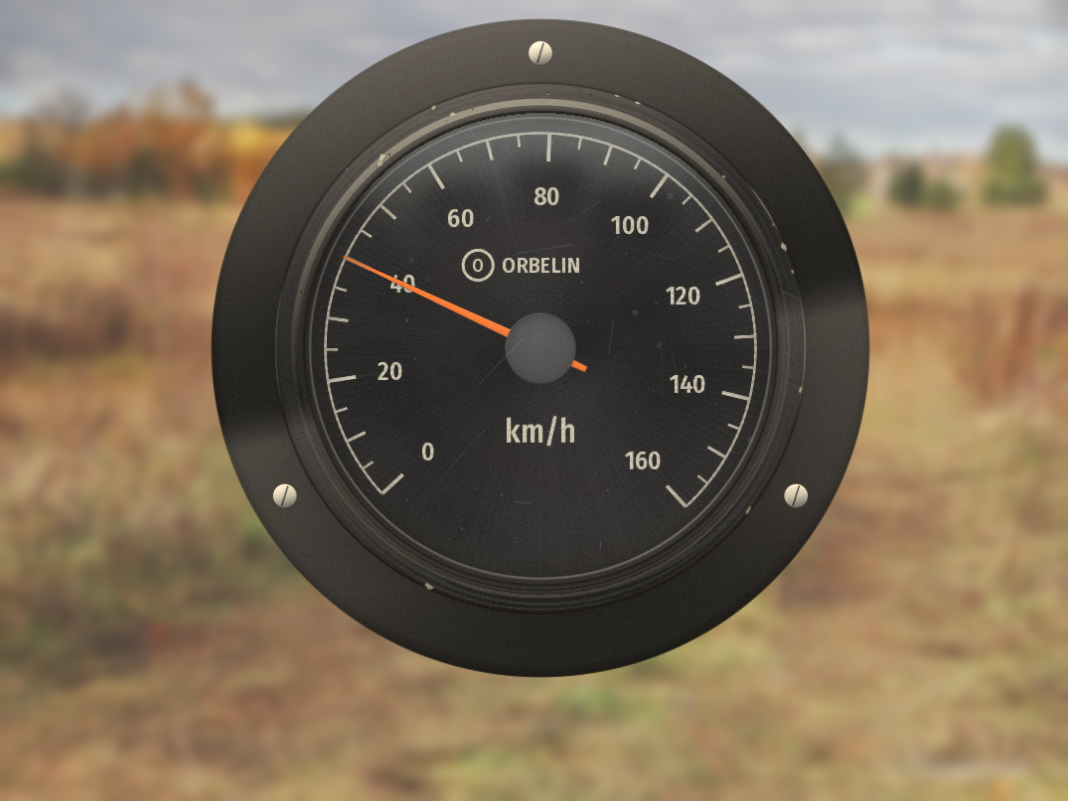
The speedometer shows 40 km/h
